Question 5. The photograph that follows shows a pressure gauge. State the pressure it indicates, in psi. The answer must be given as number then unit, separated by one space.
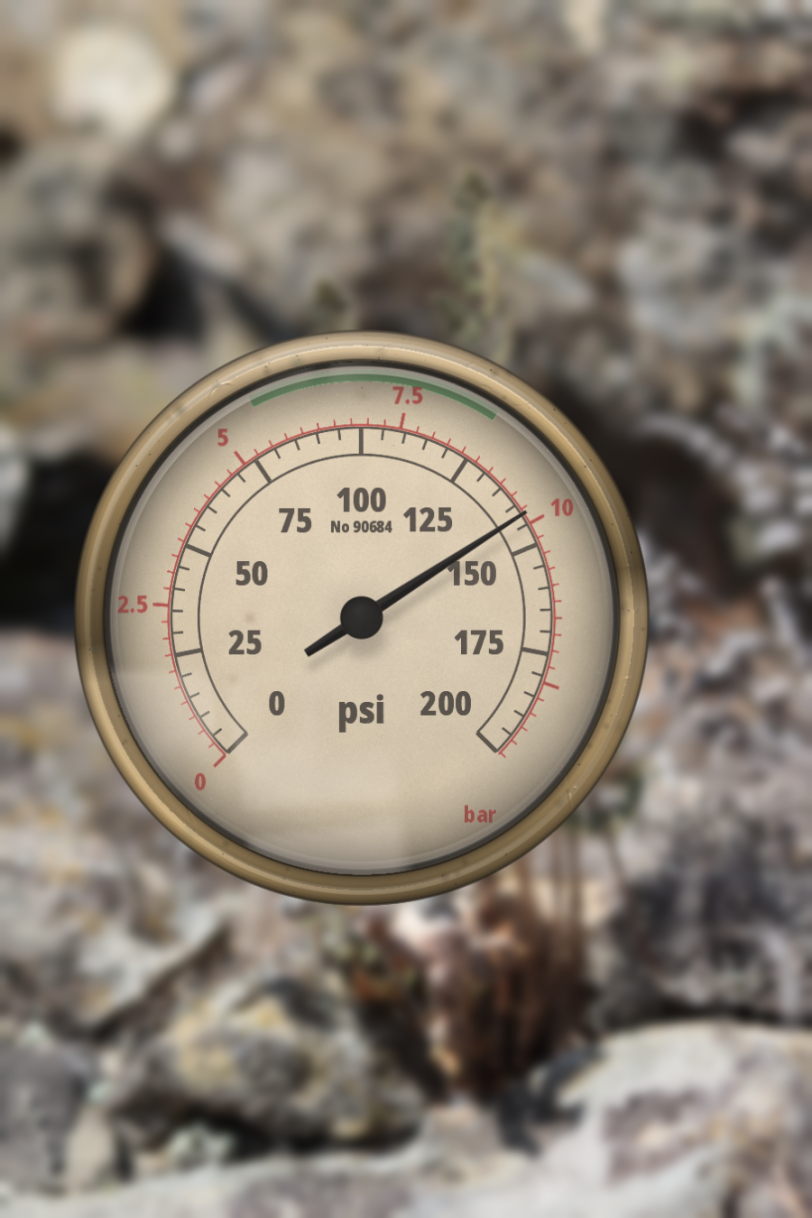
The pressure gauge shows 142.5 psi
